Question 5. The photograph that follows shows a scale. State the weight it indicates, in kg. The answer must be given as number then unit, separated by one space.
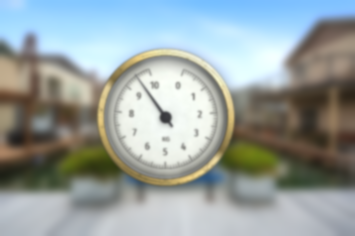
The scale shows 9.5 kg
